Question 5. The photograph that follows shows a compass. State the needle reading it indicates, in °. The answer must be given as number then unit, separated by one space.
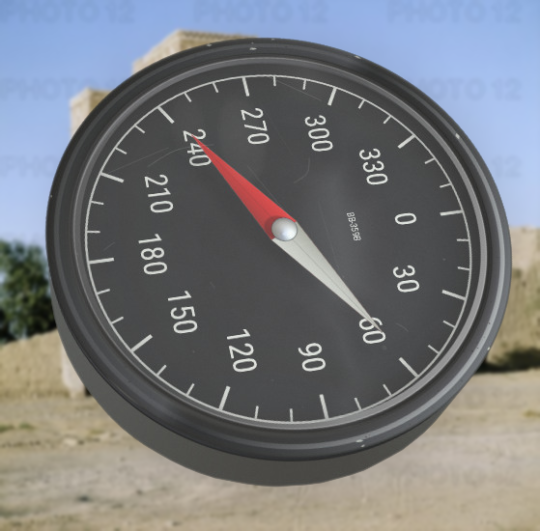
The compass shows 240 °
